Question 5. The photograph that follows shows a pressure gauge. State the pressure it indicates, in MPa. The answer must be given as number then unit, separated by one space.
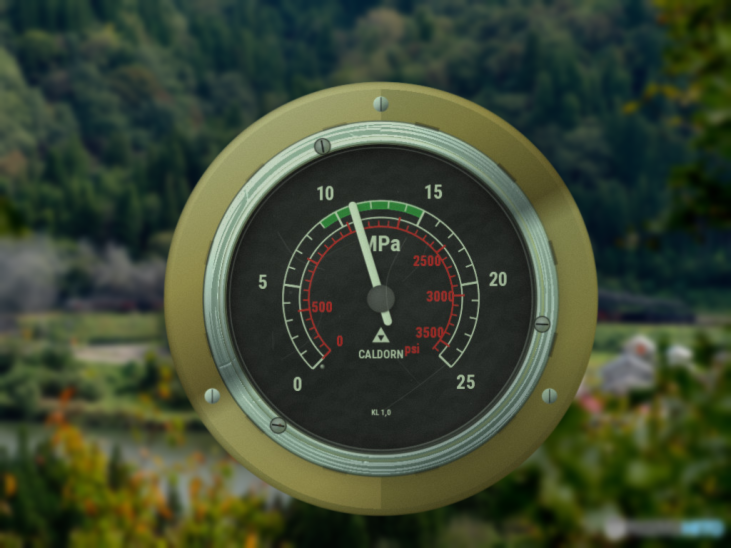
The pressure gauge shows 11 MPa
